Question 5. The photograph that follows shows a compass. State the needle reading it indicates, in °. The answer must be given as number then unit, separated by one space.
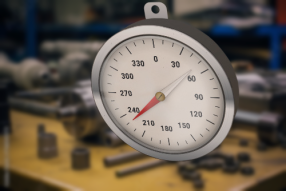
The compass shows 230 °
